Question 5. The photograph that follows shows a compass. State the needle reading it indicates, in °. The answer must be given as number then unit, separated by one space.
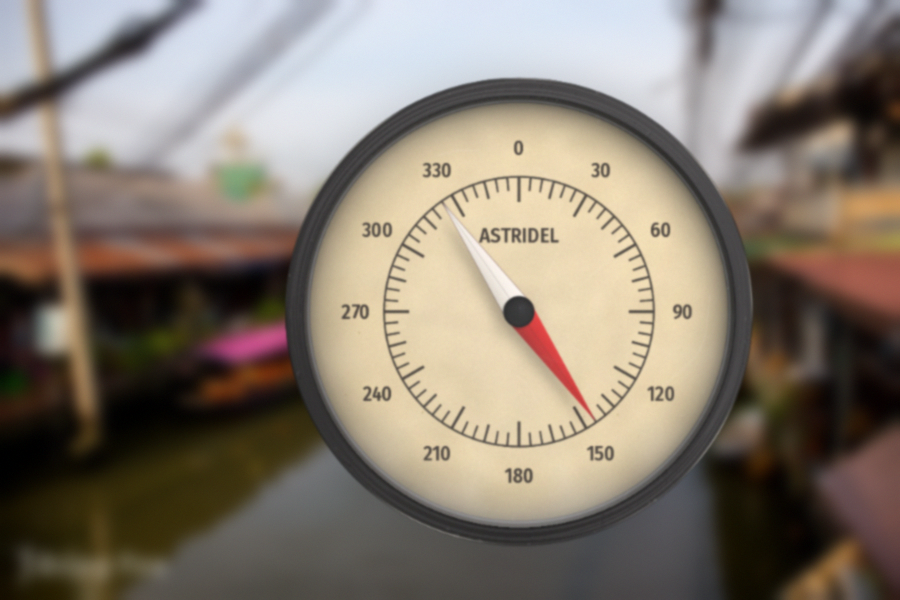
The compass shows 145 °
